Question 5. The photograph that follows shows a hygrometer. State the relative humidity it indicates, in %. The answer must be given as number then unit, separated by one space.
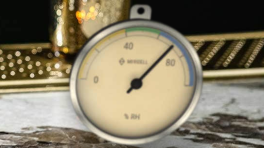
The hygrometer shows 70 %
